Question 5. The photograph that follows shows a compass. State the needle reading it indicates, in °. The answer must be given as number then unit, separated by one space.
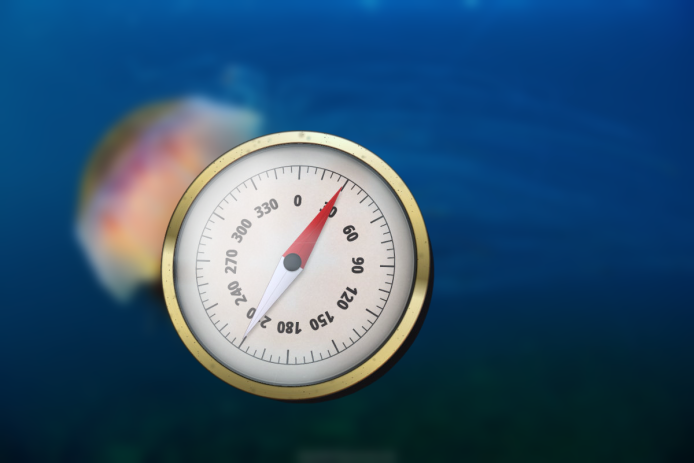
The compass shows 30 °
